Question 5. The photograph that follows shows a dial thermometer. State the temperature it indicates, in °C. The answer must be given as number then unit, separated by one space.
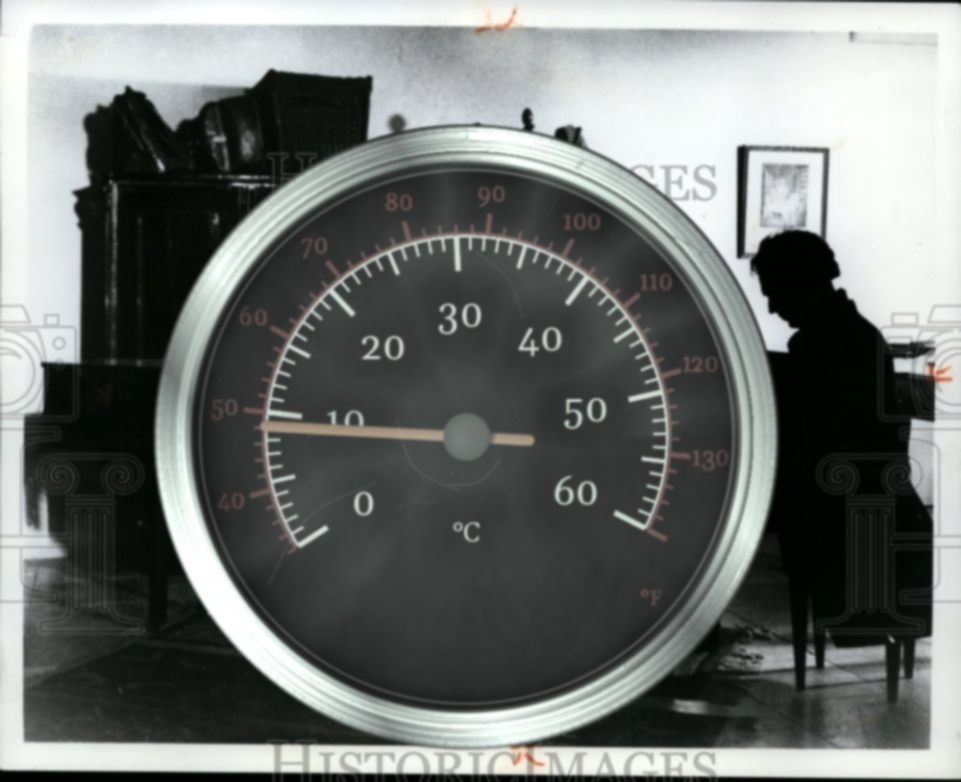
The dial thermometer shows 9 °C
